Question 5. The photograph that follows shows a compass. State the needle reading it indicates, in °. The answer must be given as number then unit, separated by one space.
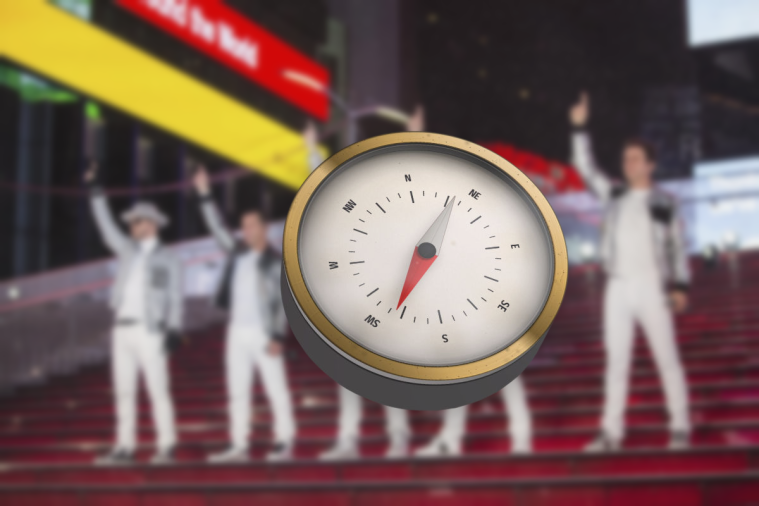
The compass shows 215 °
